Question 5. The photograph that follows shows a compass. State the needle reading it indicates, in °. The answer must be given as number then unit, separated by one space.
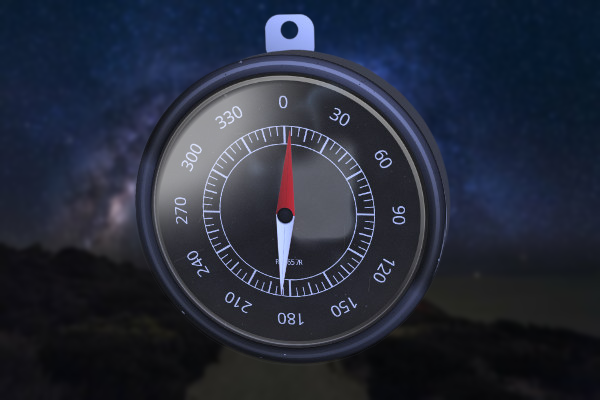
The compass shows 5 °
